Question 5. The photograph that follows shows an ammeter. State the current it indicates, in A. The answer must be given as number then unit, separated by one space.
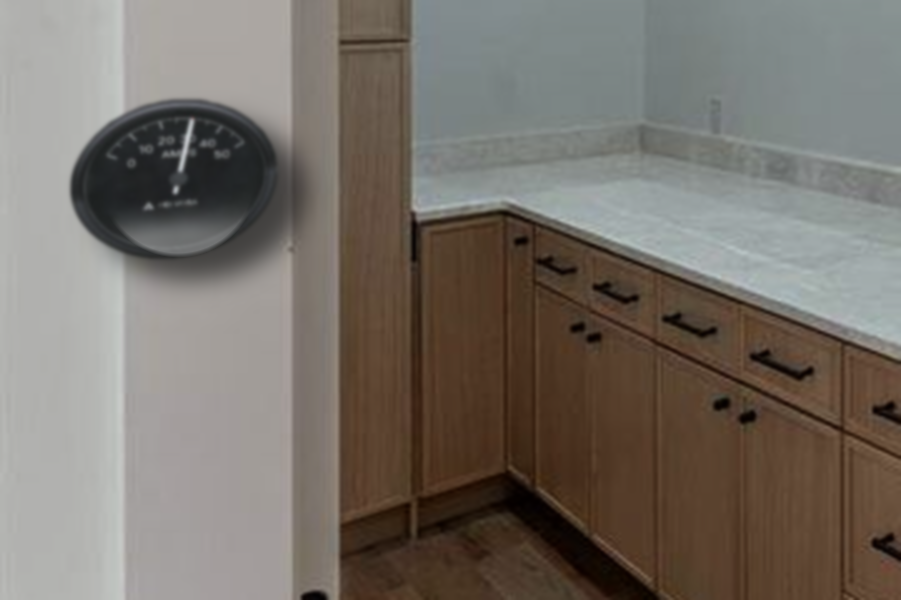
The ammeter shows 30 A
